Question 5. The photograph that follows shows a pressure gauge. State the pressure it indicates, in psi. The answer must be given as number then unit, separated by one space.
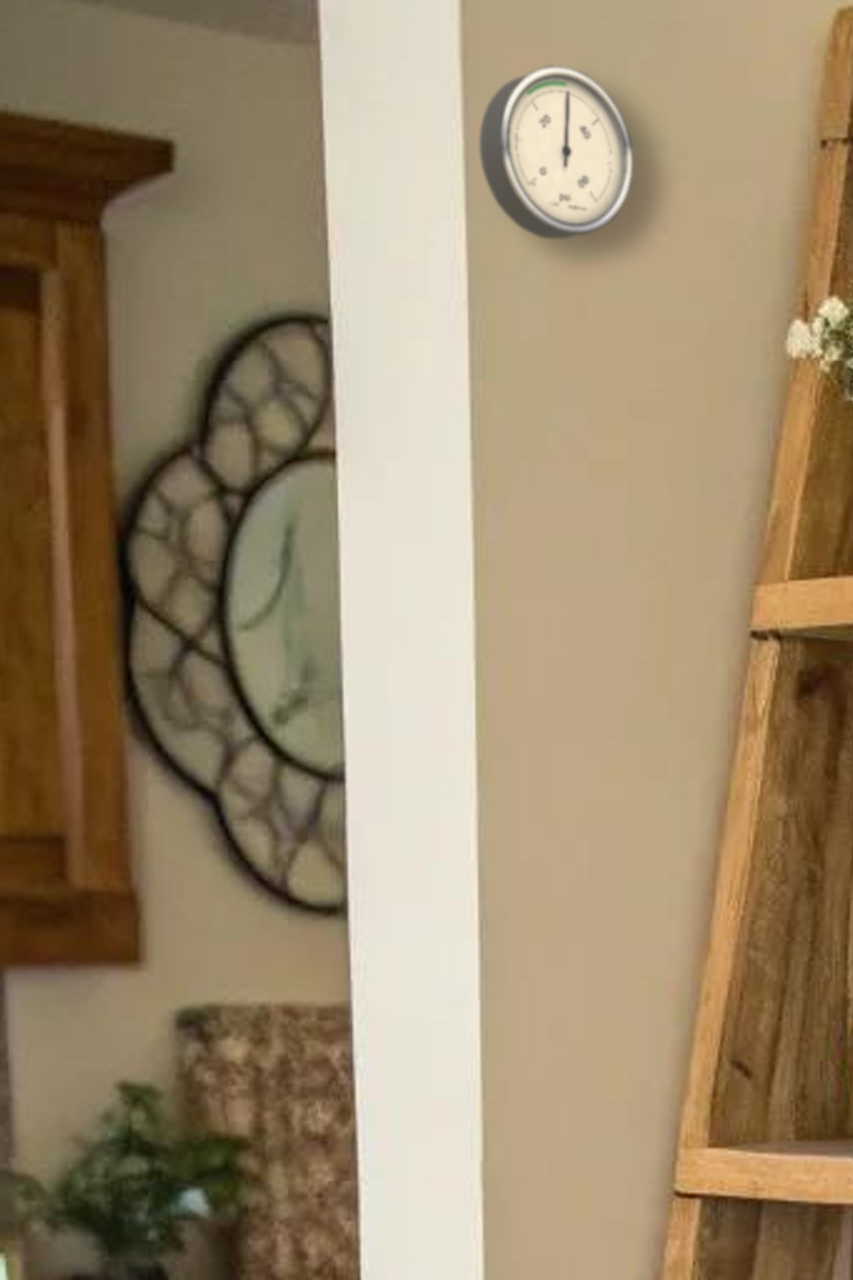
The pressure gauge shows 30 psi
